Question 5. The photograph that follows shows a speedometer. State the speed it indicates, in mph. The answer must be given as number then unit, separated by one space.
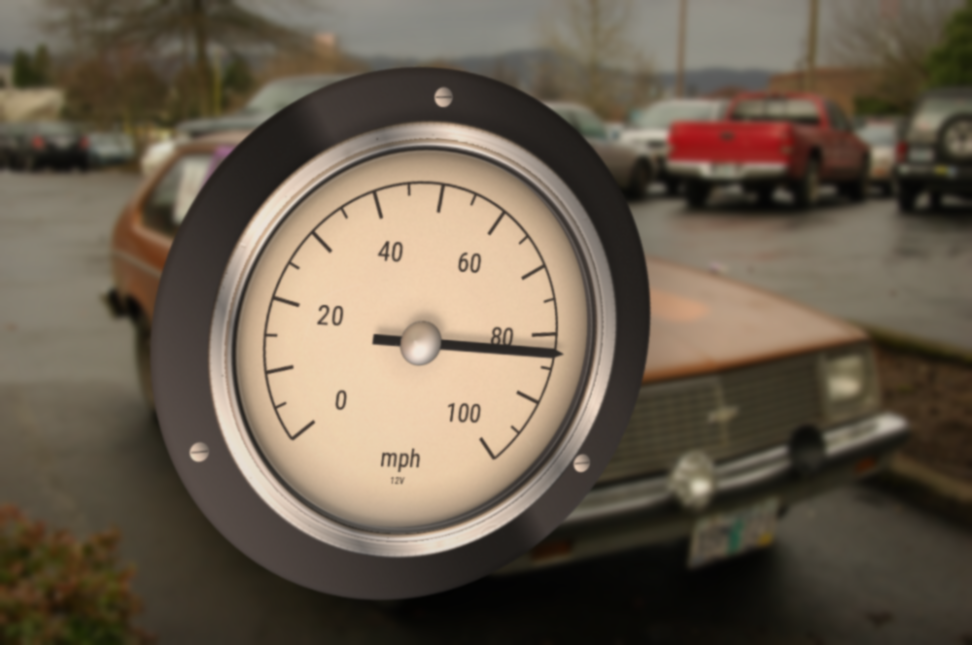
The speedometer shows 82.5 mph
